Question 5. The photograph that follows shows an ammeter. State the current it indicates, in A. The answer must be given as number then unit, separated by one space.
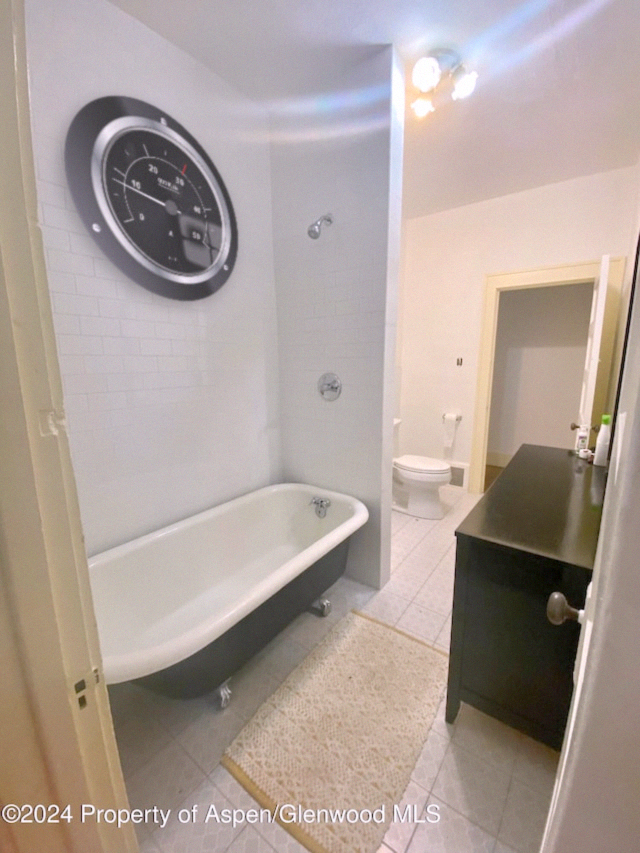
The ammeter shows 7.5 A
